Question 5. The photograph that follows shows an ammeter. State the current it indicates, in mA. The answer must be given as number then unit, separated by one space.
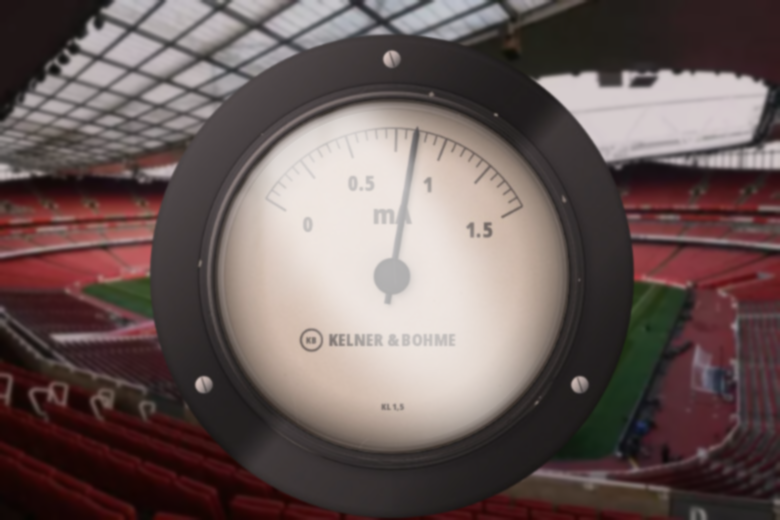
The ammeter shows 0.85 mA
